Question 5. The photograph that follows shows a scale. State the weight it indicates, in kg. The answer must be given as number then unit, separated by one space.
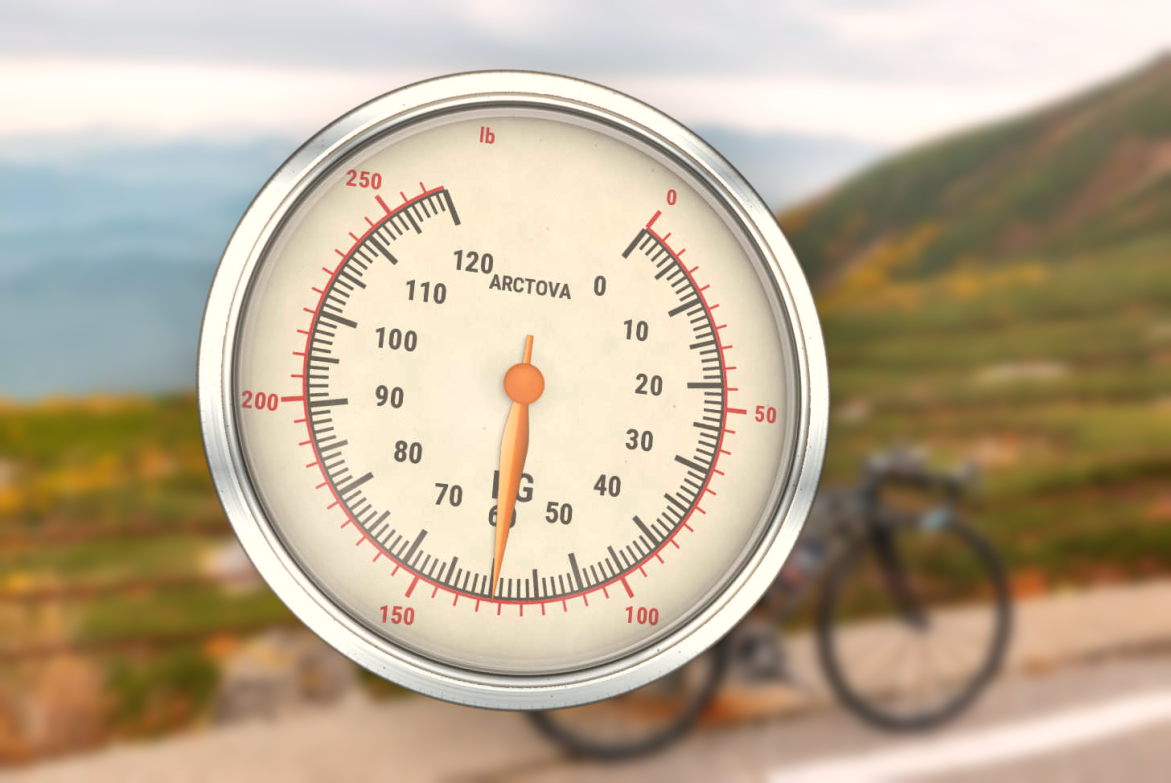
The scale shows 60 kg
